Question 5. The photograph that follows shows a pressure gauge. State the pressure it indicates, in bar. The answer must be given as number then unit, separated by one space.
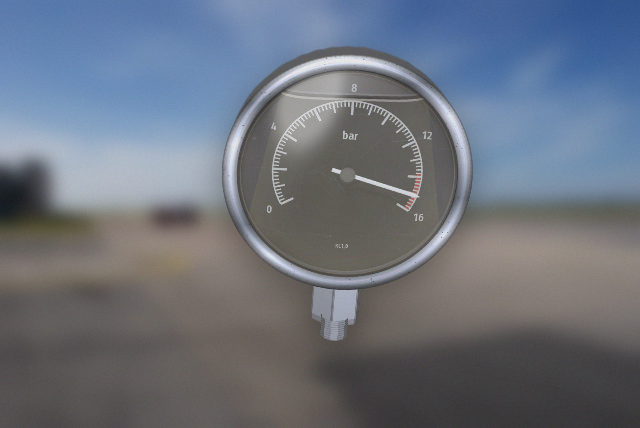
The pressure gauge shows 15 bar
